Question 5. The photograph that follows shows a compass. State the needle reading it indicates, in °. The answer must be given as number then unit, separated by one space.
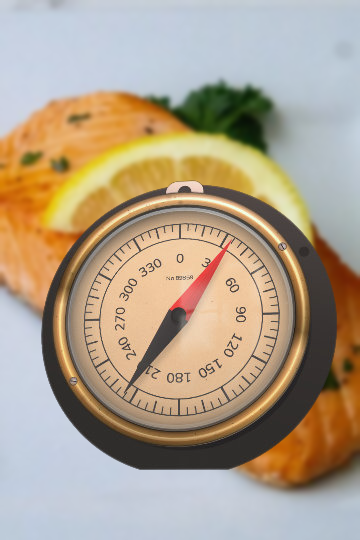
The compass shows 35 °
